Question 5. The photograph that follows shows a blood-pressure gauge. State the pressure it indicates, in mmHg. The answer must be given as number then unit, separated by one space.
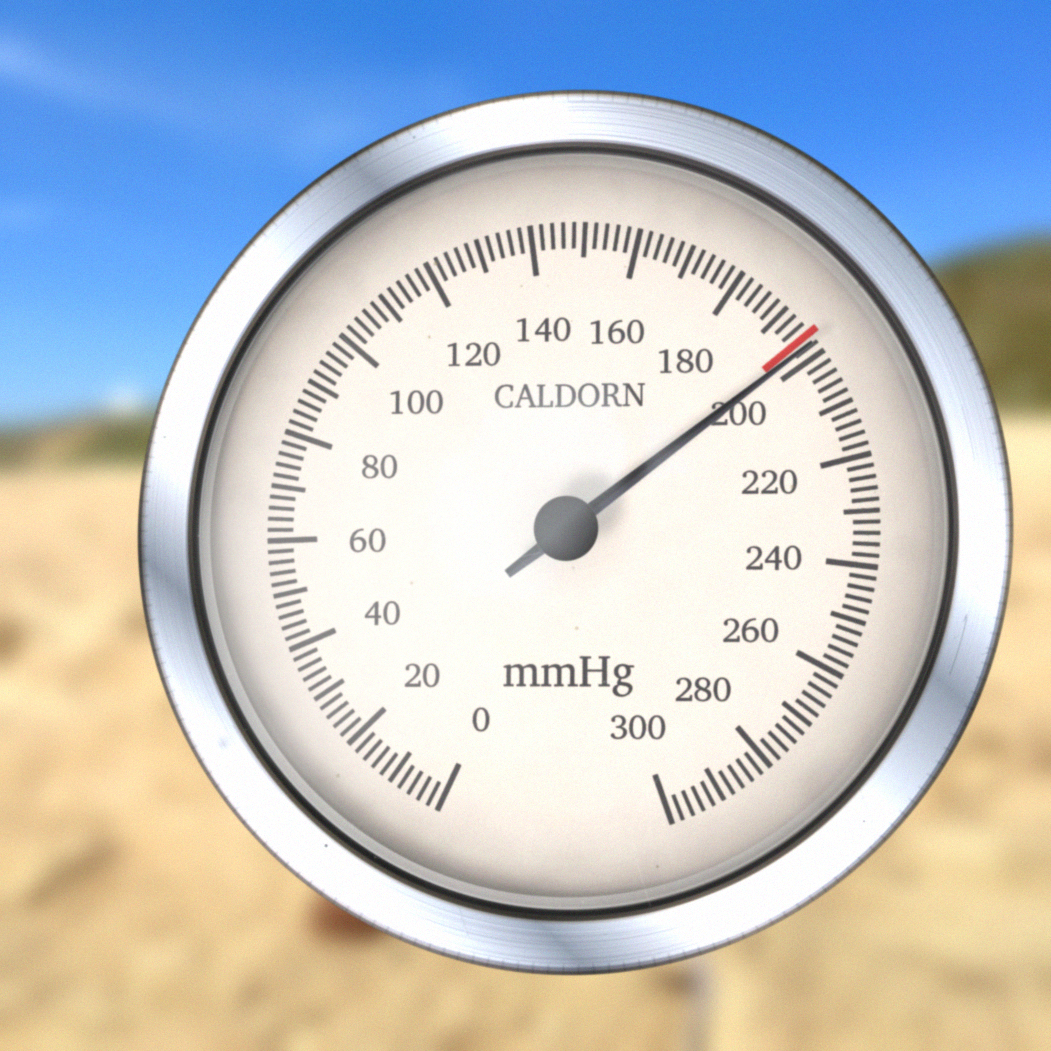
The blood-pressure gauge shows 198 mmHg
